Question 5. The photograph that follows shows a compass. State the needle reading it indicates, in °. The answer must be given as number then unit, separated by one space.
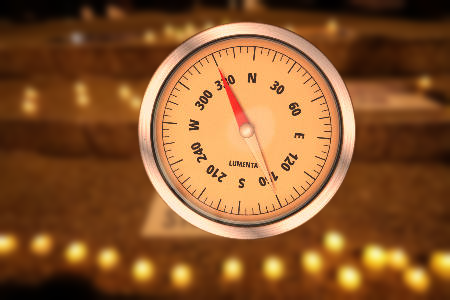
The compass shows 330 °
